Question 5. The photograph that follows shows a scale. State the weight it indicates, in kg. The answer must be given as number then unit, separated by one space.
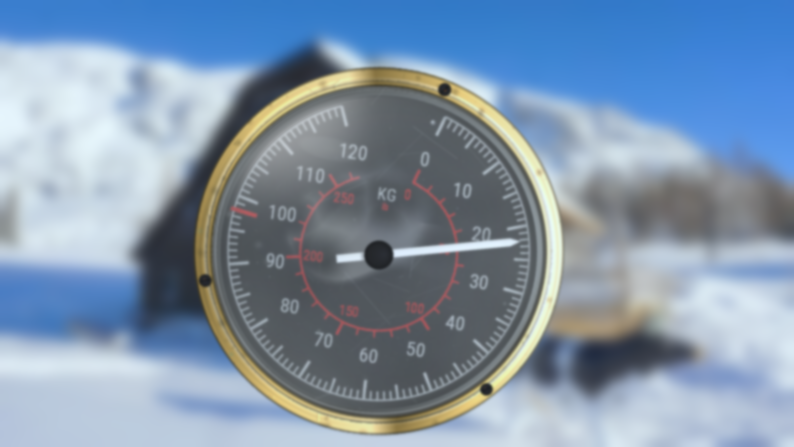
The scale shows 22 kg
